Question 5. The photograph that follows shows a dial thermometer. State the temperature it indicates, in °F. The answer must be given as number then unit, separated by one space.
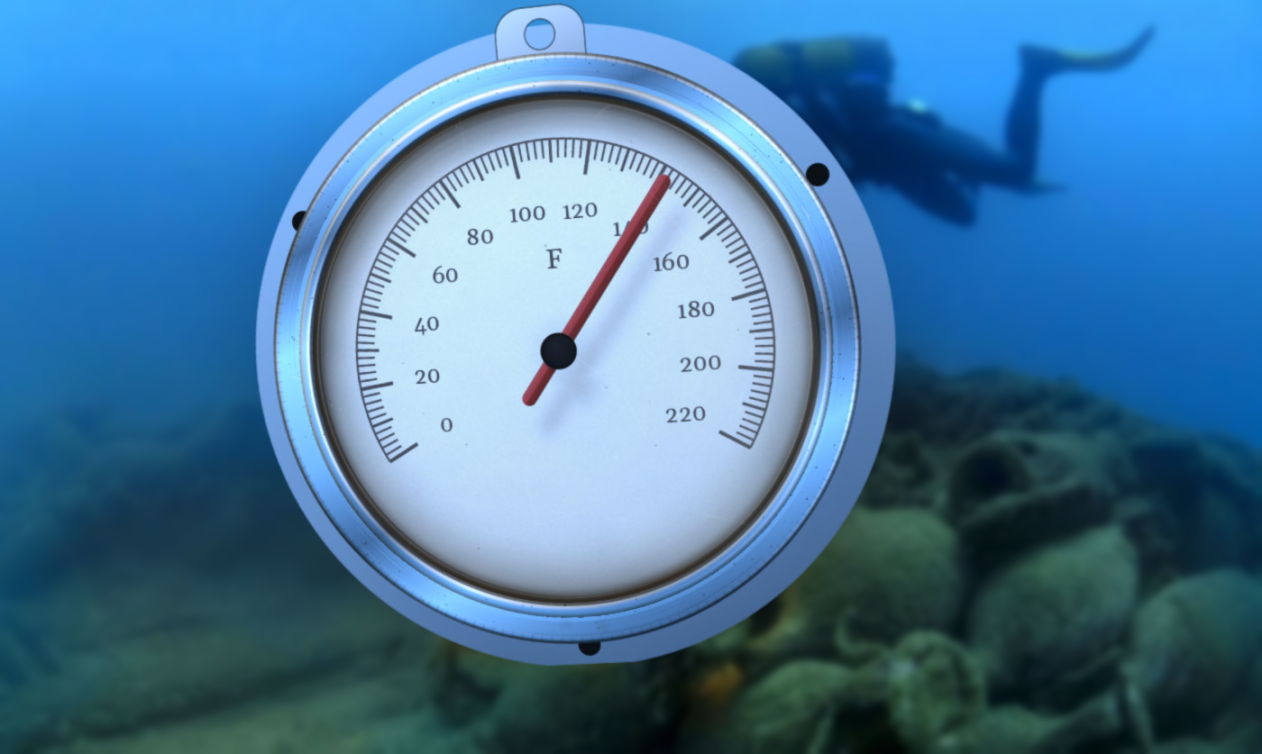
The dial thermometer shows 142 °F
